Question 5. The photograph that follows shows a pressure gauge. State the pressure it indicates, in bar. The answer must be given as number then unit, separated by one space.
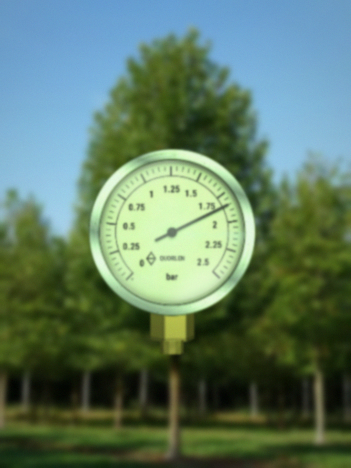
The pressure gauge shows 1.85 bar
